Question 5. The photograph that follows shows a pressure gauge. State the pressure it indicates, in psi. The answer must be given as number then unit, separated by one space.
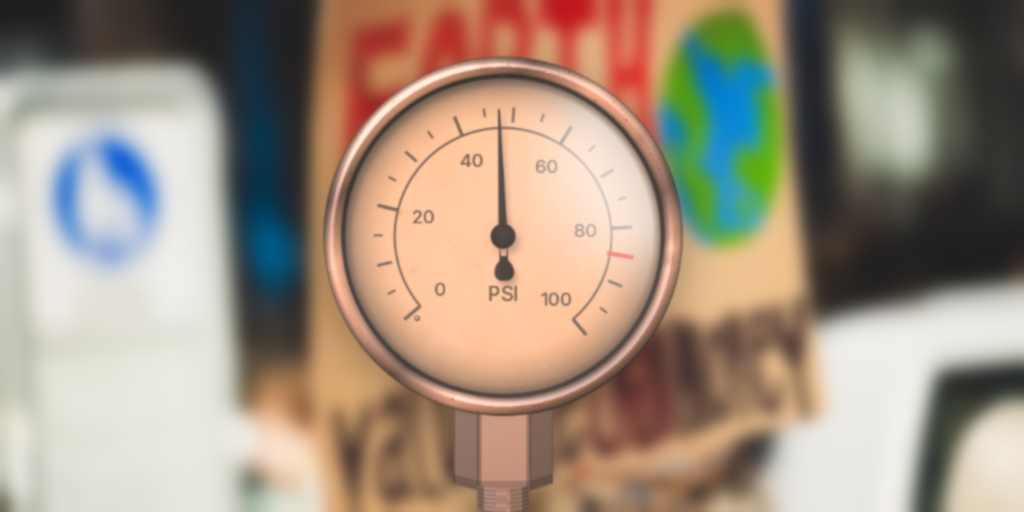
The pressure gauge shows 47.5 psi
